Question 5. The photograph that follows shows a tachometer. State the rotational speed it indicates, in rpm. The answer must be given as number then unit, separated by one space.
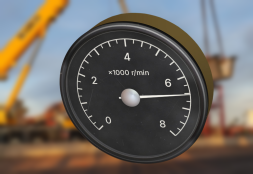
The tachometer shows 6500 rpm
